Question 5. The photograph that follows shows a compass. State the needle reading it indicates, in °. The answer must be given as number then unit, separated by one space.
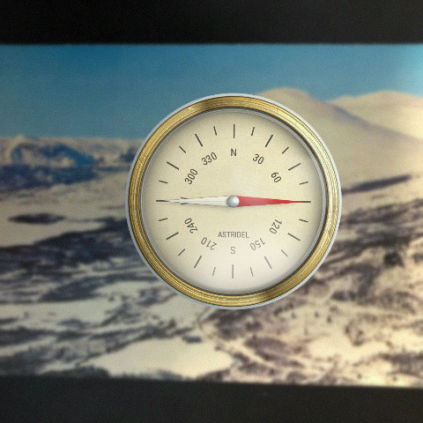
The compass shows 90 °
